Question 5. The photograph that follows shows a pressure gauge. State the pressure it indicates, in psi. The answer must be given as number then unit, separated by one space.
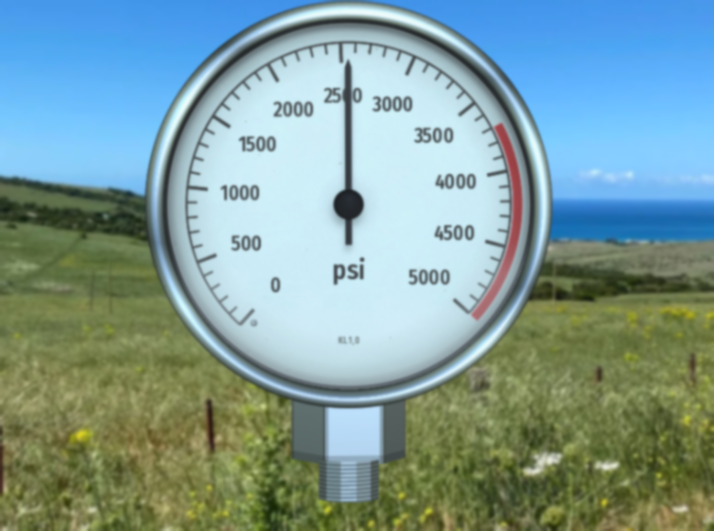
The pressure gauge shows 2550 psi
